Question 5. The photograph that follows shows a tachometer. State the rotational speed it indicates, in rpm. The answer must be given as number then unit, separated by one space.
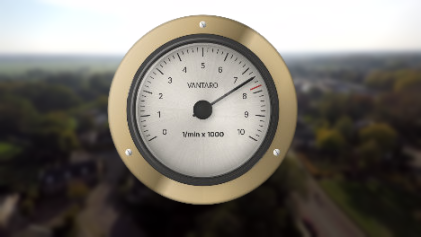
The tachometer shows 7400 rpm
